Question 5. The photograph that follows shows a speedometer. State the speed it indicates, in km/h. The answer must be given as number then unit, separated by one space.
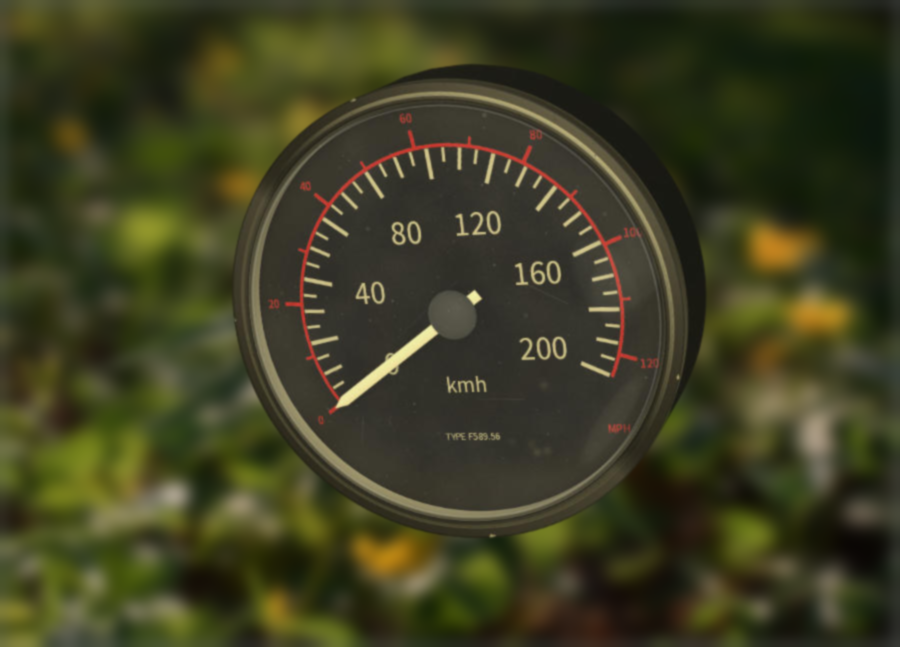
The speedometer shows 0 km/h
